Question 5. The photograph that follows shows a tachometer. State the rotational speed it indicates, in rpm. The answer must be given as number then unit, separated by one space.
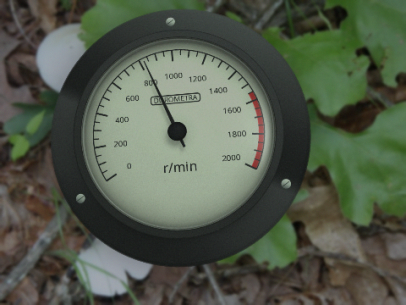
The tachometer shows 825 rpm
